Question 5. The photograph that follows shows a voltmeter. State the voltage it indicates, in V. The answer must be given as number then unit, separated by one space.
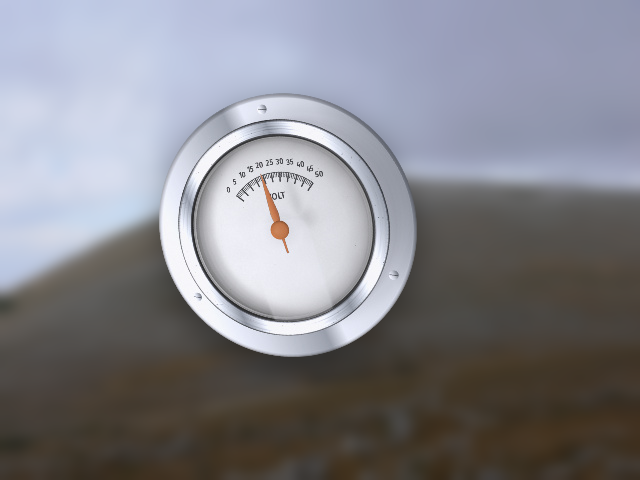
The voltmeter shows 20 V
